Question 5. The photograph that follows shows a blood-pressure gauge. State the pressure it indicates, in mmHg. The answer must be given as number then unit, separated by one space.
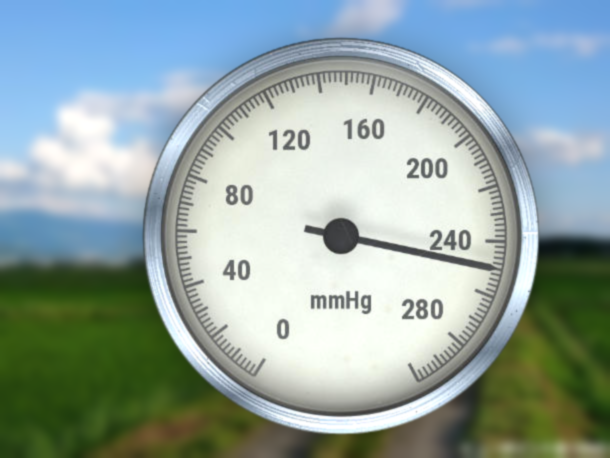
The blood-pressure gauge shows 250 mmHg
